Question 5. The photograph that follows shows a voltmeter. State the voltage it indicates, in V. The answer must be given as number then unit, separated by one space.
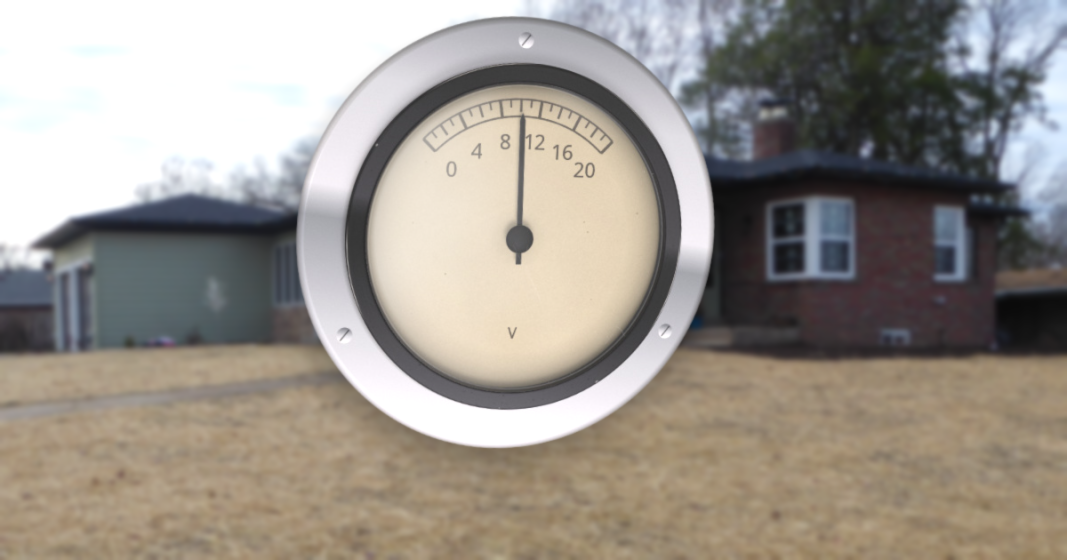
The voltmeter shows 10 V
